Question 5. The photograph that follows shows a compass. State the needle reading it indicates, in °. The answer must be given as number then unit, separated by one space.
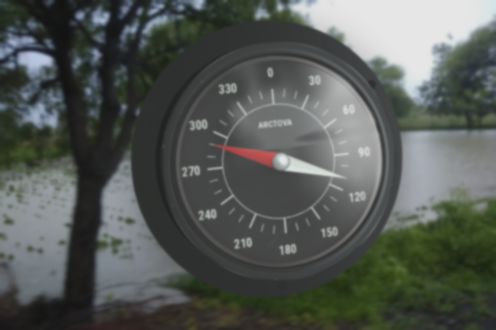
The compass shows 290 °
